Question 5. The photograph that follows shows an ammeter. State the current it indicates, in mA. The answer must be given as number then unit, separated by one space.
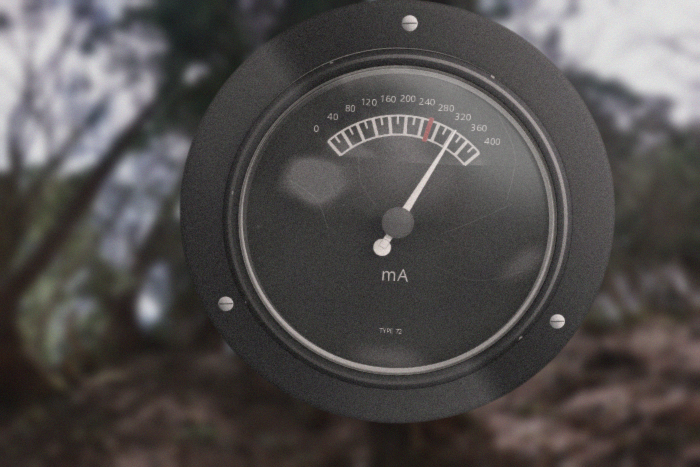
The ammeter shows 320 mA
